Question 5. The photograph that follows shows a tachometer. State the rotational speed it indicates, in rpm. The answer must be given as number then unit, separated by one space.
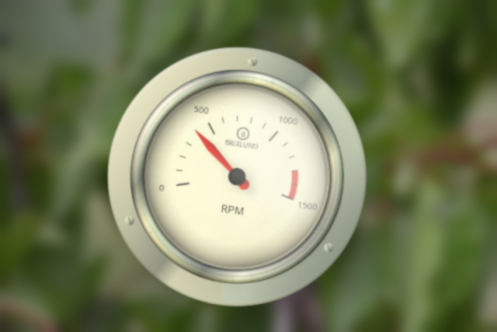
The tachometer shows 400 rpm
